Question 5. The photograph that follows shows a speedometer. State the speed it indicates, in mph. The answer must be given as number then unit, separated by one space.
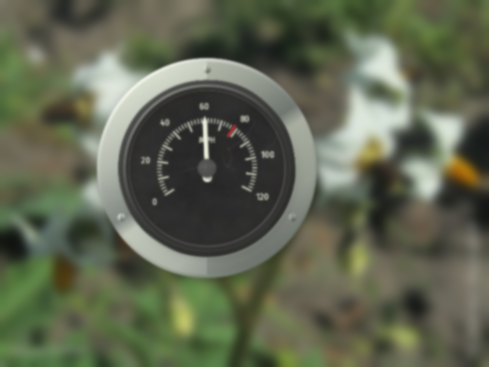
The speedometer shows 60 mph
